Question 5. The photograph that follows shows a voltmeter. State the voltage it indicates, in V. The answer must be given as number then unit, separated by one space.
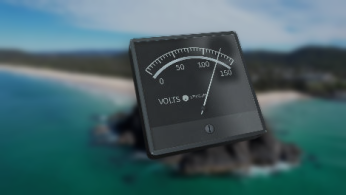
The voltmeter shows 125 V
